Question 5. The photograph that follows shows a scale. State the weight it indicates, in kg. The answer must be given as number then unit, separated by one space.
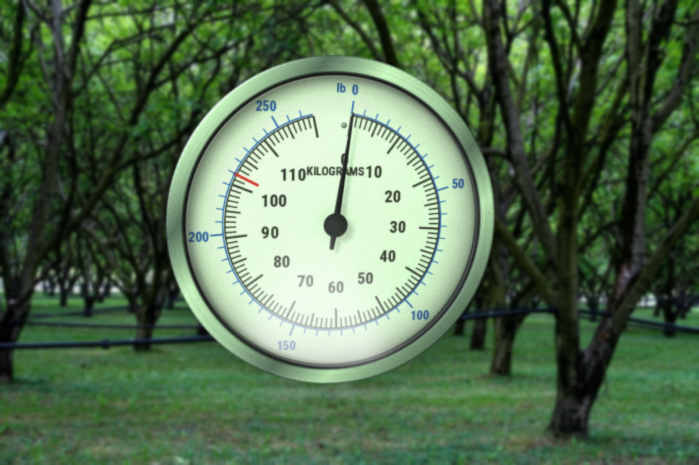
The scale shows 0 kg
